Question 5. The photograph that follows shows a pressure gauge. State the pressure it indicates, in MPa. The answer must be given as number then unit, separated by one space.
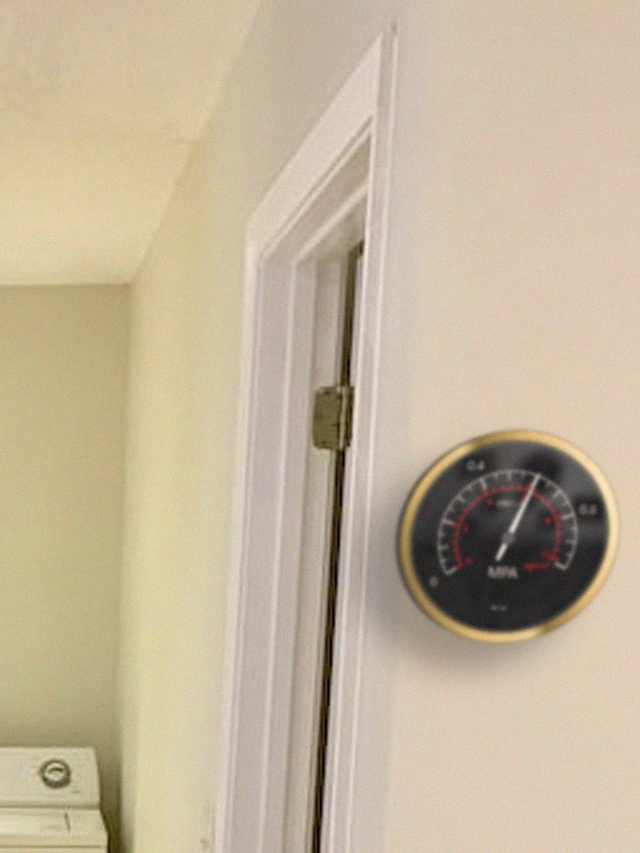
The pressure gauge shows 0.6 MPa
